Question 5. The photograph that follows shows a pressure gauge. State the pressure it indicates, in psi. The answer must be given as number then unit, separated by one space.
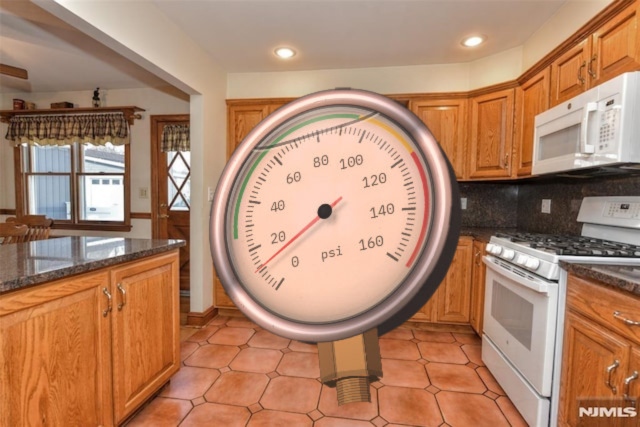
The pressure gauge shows 10 psi
